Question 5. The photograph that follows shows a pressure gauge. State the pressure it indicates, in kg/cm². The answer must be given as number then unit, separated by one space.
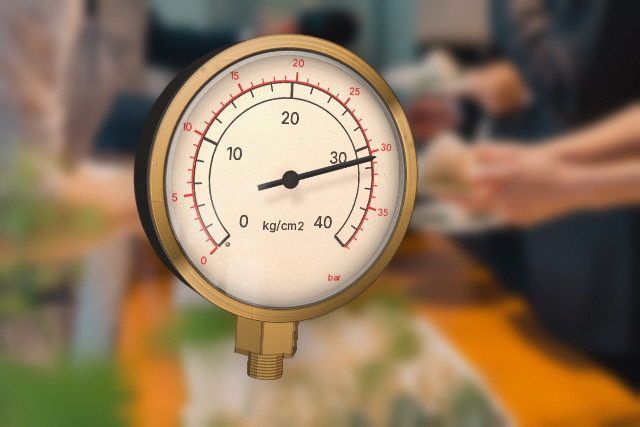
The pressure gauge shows 31 kg/cm²
